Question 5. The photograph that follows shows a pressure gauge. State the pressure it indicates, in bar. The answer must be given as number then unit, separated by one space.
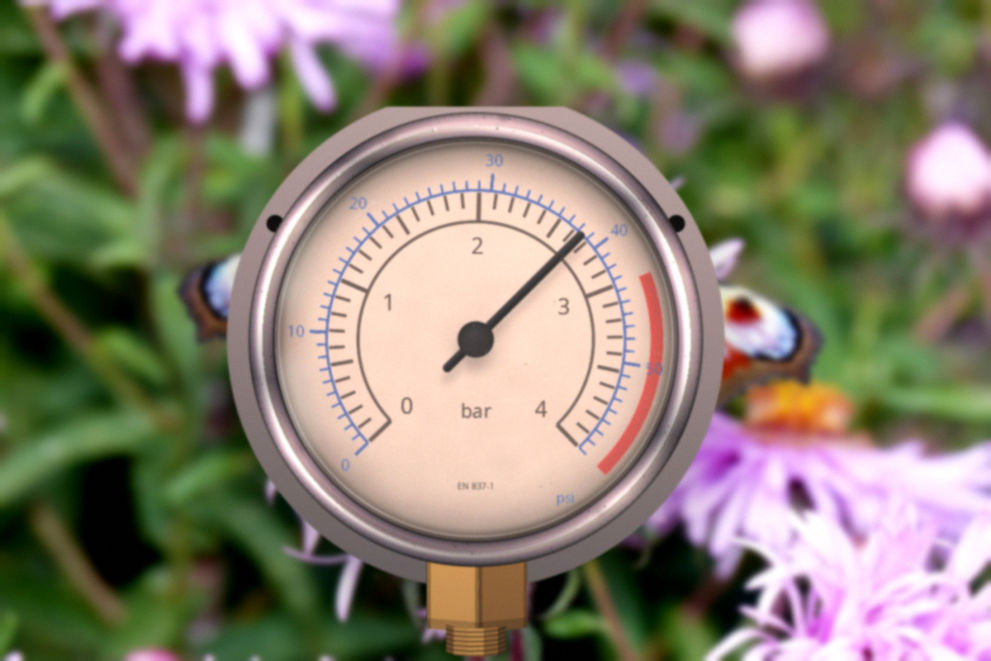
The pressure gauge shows 2.65 bar
